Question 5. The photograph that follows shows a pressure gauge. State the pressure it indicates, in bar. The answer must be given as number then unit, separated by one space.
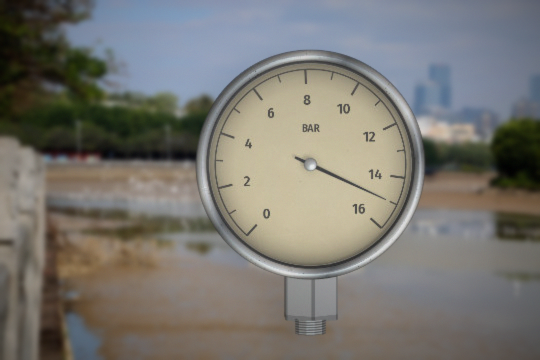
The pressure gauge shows 15 bar
